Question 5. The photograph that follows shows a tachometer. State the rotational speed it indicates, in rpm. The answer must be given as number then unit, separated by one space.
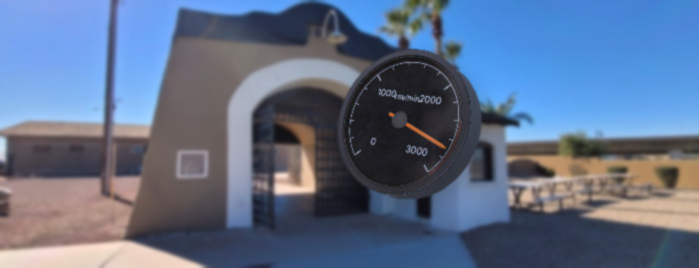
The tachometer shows 2700 rpm
